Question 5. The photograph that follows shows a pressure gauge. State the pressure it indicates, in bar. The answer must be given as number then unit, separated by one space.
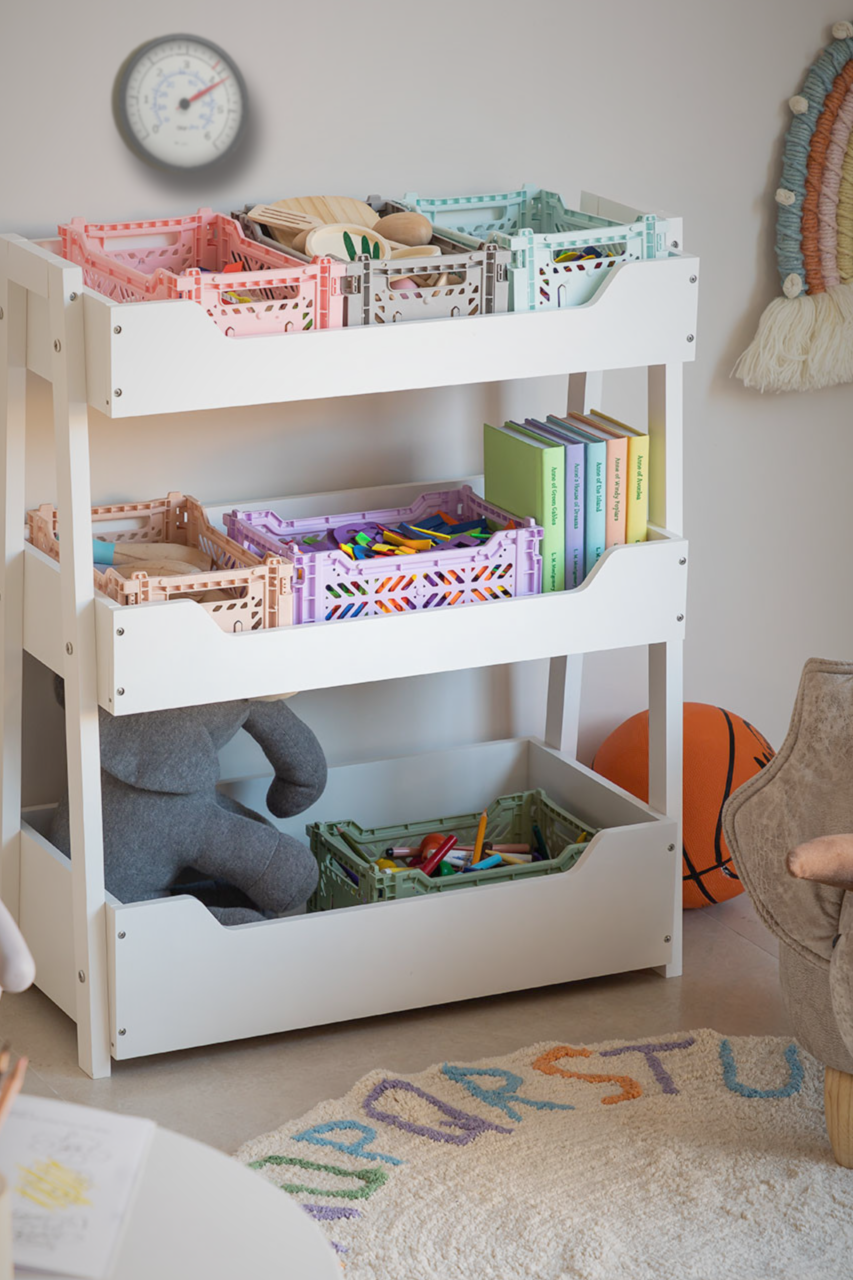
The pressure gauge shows 4.2 bar
